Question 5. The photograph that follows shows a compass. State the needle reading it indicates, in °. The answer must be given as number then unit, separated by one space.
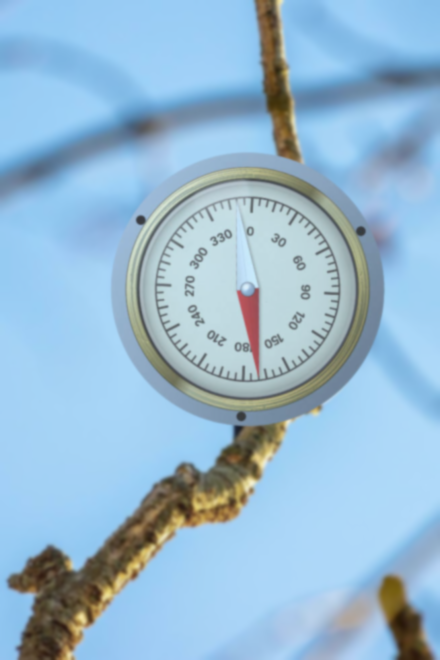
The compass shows 170 °
